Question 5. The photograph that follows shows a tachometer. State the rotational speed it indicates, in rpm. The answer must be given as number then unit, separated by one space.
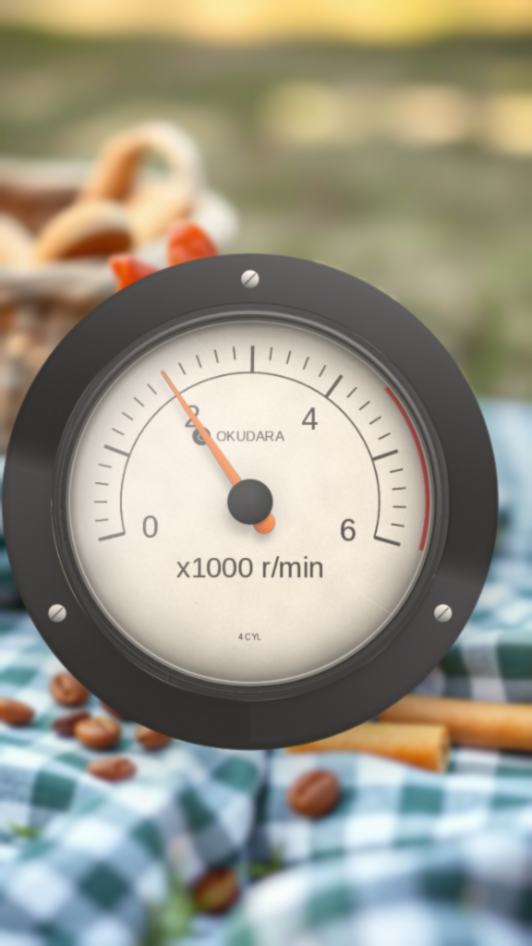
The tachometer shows 2000 rpm
